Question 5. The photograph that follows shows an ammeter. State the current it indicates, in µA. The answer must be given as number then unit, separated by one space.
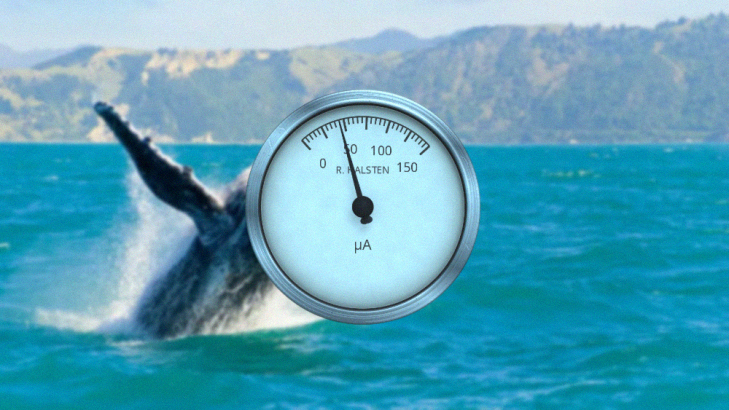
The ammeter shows 45 µA
